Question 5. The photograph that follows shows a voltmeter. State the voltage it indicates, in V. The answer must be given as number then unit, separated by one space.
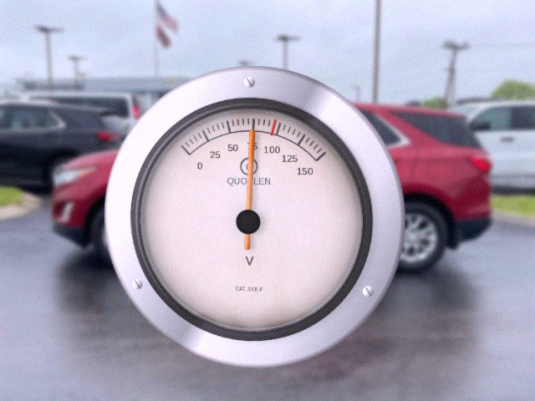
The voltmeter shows 75 V
